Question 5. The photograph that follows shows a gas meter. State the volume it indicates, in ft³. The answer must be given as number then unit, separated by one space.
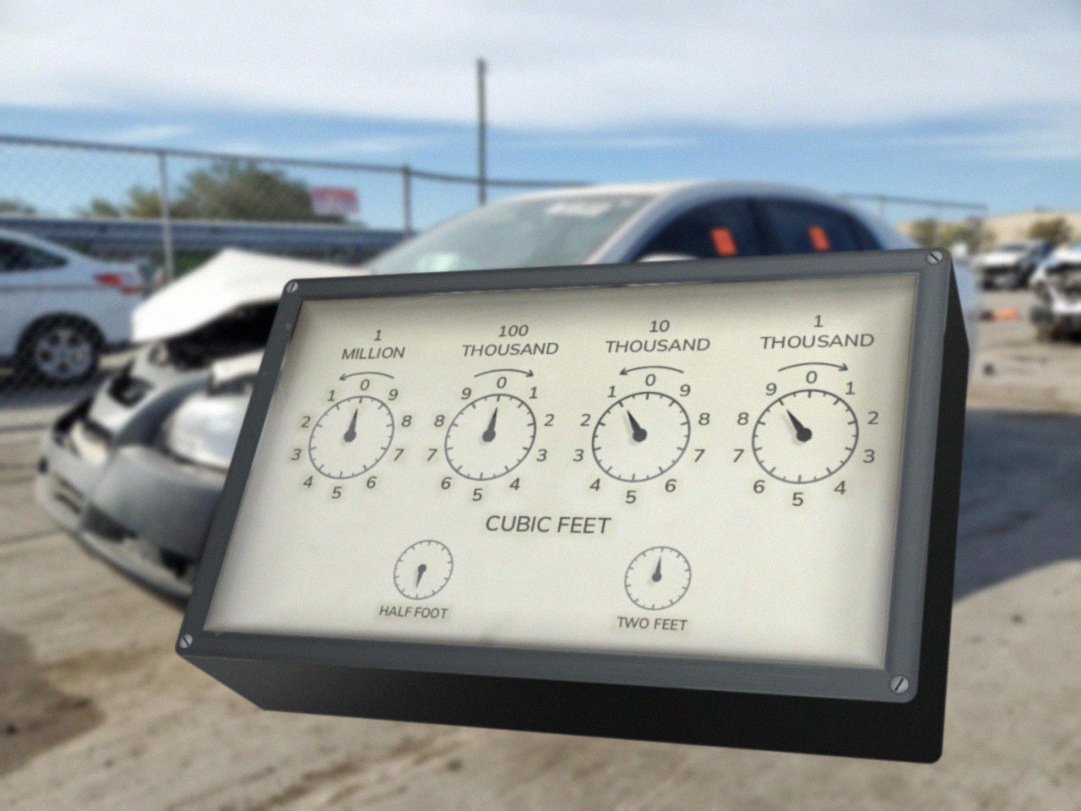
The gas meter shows 900 ft³
